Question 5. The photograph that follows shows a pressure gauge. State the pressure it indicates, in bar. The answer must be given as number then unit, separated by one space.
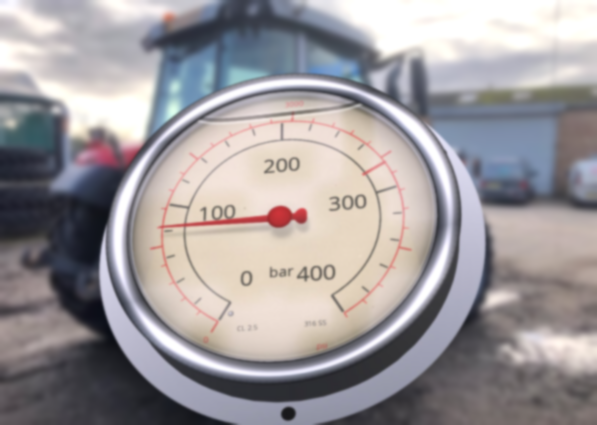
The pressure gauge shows 80 bar
